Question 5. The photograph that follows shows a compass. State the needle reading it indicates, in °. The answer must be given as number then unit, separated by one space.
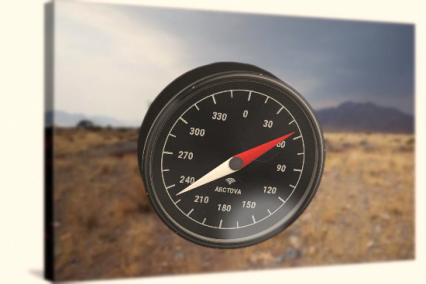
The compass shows 52.5 °
